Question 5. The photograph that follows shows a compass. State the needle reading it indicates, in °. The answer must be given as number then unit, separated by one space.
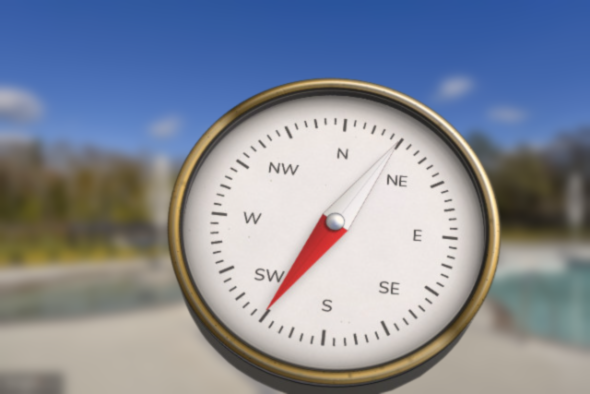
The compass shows 210 °
